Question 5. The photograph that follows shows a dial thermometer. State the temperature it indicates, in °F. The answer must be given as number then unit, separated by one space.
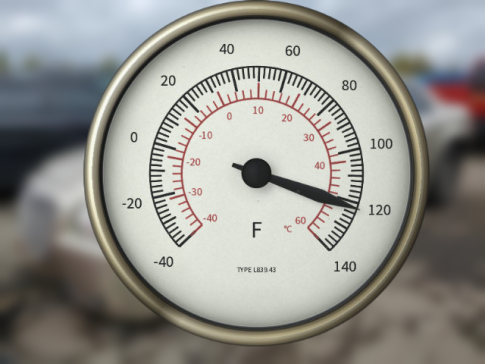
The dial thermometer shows 122 °F
